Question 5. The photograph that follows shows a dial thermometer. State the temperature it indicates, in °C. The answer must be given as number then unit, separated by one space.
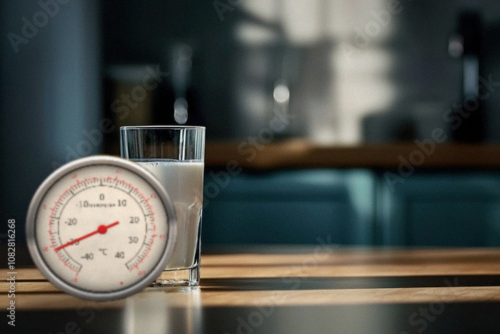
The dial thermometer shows -30 °C
